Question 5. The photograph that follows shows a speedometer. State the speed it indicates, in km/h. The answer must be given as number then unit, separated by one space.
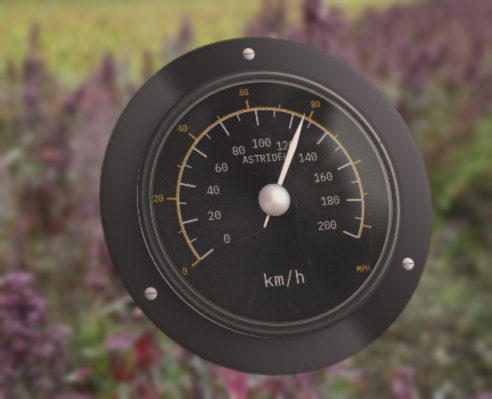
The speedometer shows 125 km/h
